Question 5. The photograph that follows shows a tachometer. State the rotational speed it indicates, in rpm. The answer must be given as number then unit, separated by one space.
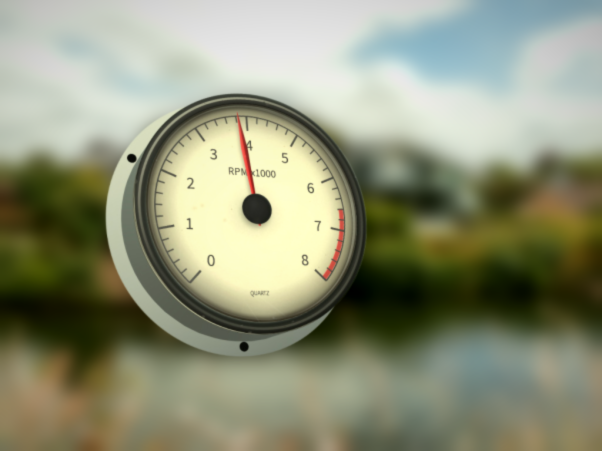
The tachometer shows 3800 rpm
